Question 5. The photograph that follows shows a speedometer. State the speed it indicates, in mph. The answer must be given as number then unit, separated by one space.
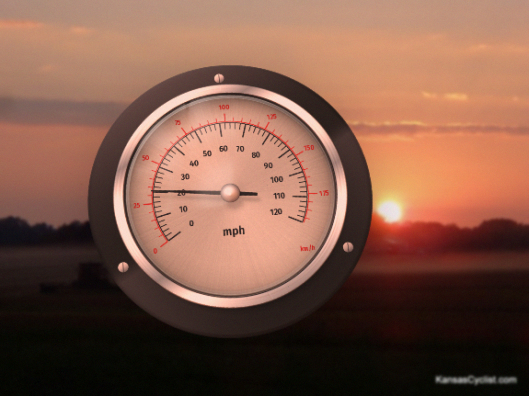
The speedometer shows 20 mph
